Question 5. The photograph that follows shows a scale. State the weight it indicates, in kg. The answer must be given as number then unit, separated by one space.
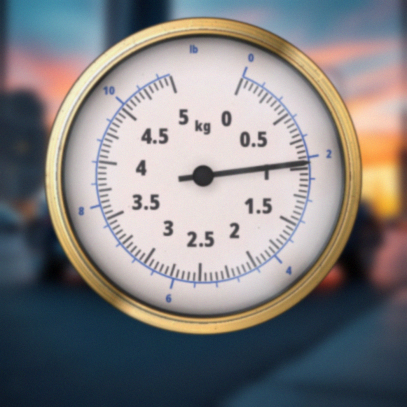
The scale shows 0.95 kg
